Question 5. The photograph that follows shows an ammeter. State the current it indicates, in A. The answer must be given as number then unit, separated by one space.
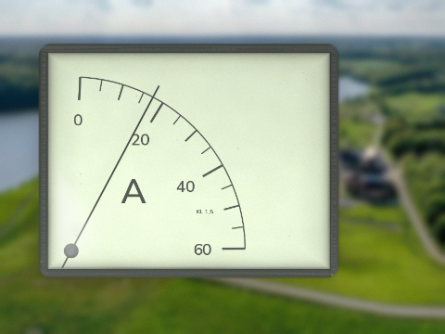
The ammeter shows 17.5 A
